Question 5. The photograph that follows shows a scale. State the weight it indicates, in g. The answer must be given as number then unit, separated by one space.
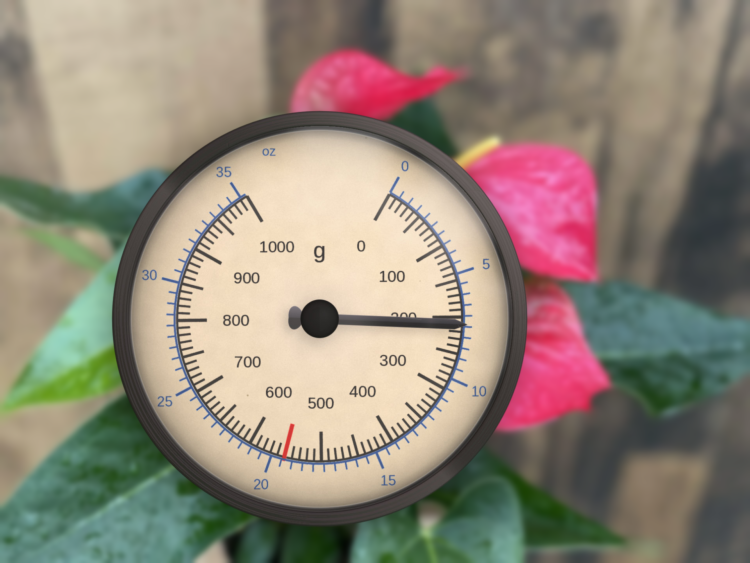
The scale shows 210 g
